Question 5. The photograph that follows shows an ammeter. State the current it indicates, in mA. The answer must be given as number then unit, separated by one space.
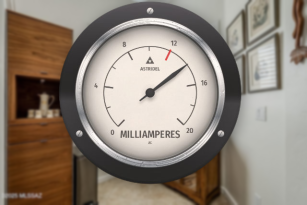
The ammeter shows 14 mA
